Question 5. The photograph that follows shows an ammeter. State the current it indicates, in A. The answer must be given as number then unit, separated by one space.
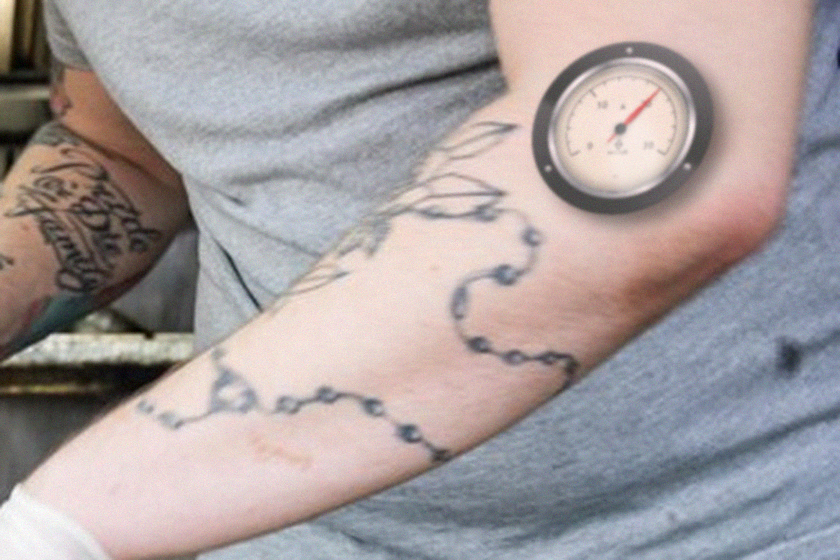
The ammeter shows 20 A
